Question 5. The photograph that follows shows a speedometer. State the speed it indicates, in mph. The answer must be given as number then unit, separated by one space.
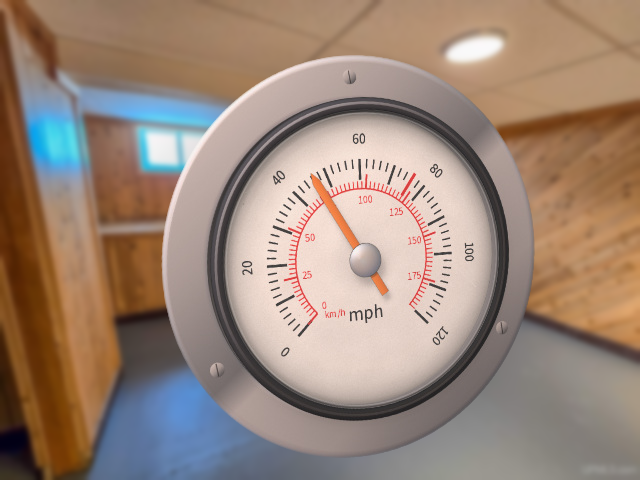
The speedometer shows 46 mph
